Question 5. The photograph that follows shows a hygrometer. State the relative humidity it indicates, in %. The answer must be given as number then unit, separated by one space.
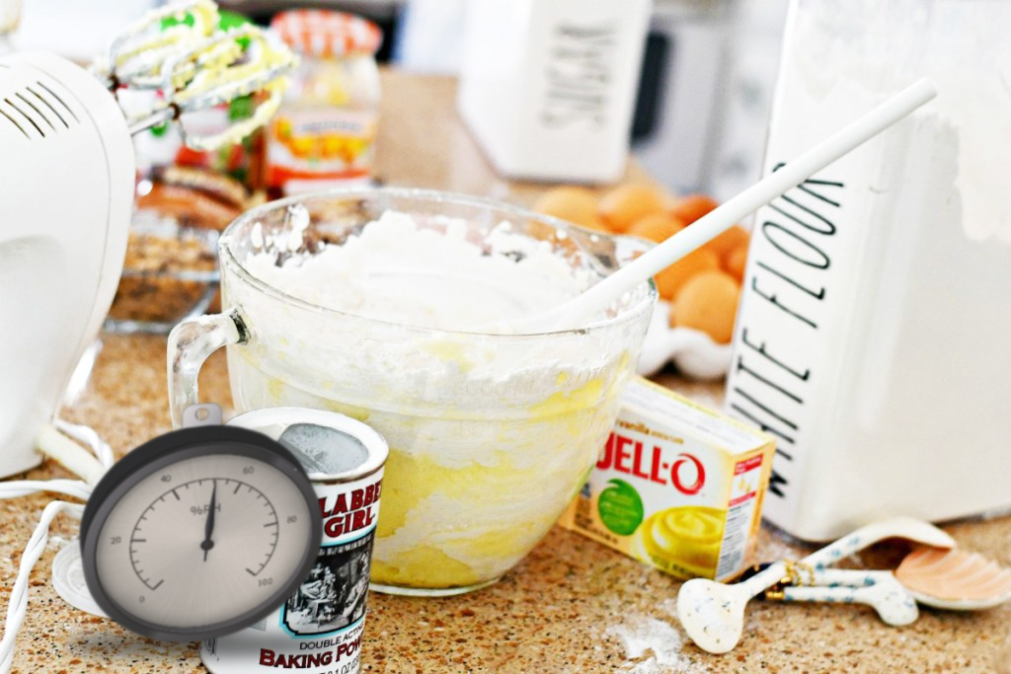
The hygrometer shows 52 %
